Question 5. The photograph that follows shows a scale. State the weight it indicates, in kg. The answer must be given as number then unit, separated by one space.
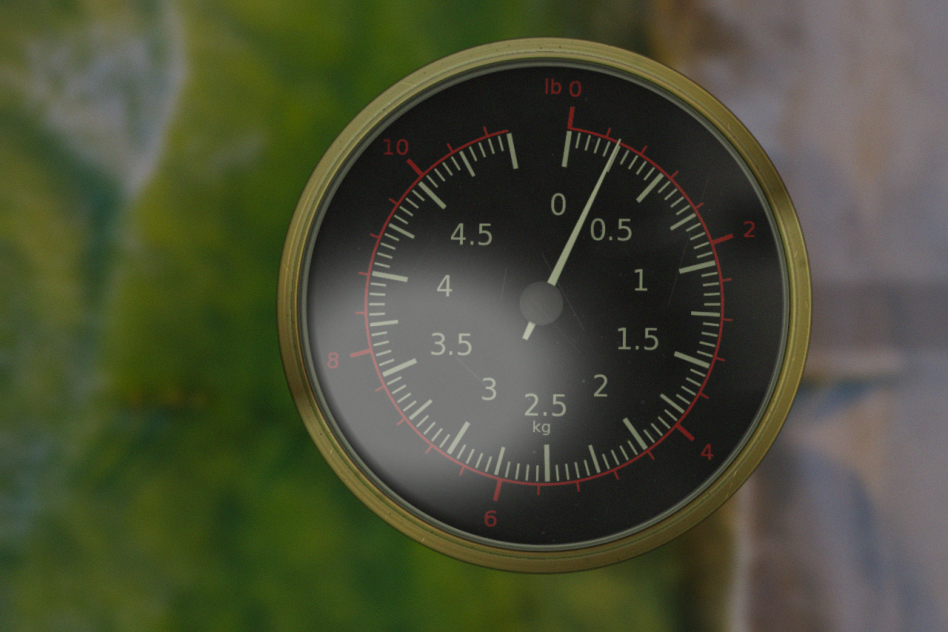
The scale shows 0.25 kg
